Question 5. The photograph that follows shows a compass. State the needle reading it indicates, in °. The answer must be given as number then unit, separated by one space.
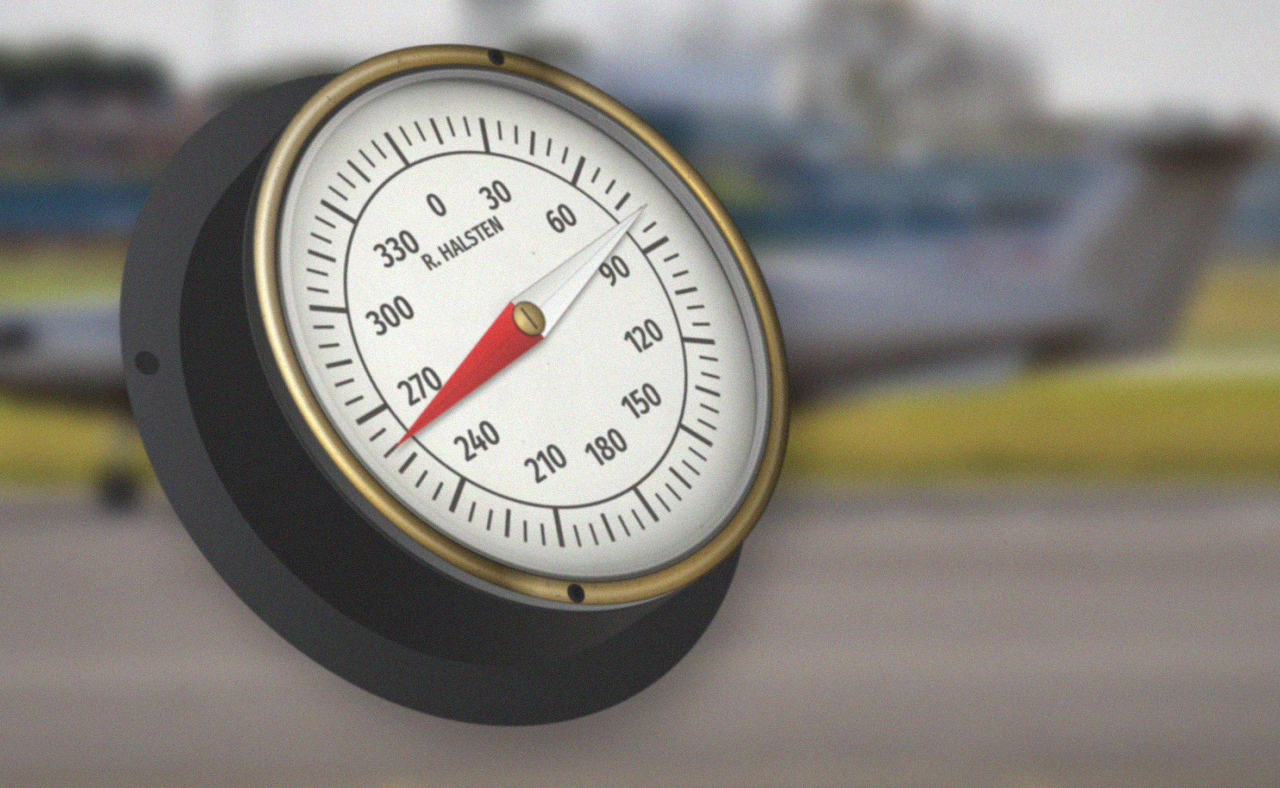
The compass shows 260 °
